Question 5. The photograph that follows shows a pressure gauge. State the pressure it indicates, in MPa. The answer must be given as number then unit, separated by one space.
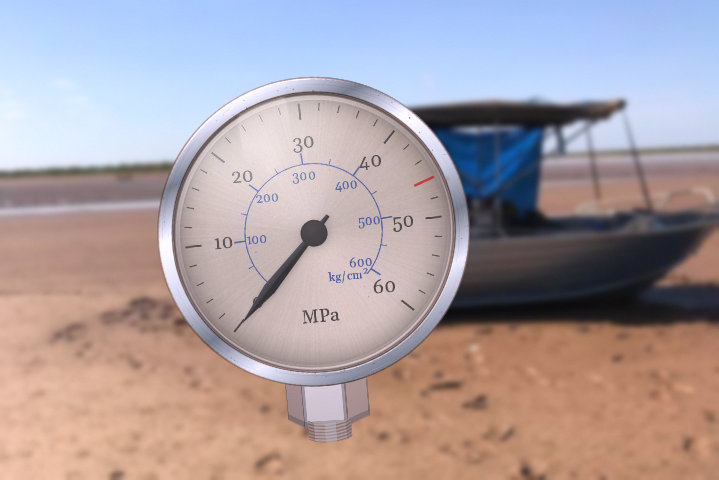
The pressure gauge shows 0 MPa
